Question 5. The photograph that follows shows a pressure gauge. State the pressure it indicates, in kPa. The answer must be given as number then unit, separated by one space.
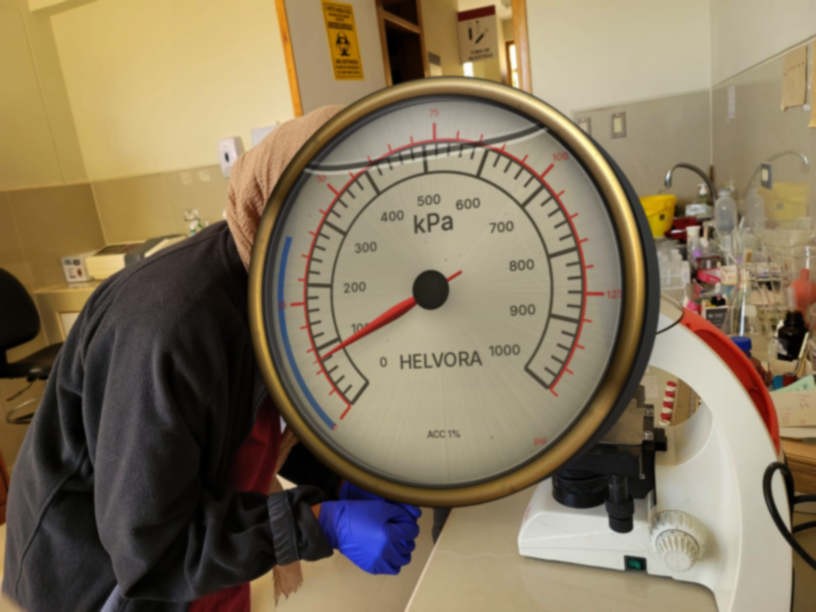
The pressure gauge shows 80 kPa
